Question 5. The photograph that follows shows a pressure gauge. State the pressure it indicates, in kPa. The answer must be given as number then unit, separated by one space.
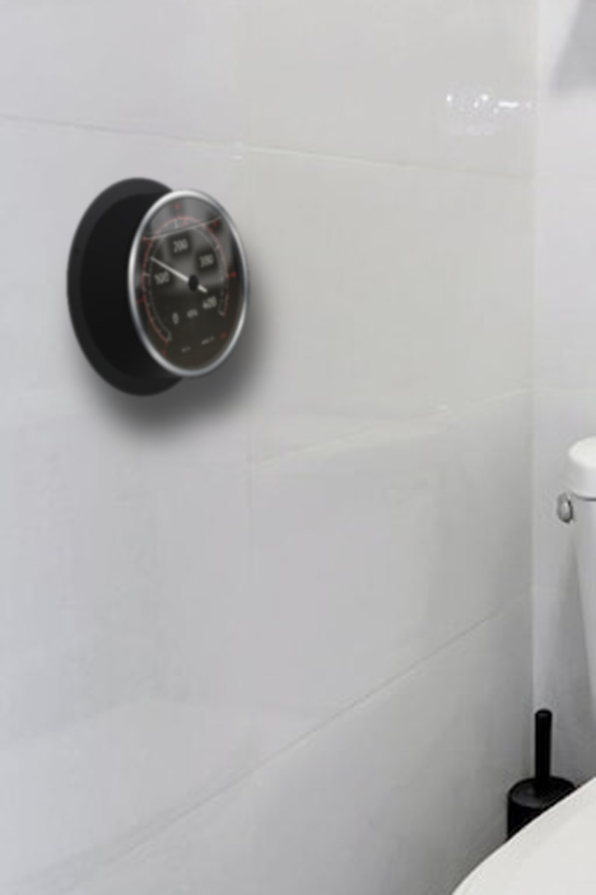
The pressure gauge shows 120 kPa
